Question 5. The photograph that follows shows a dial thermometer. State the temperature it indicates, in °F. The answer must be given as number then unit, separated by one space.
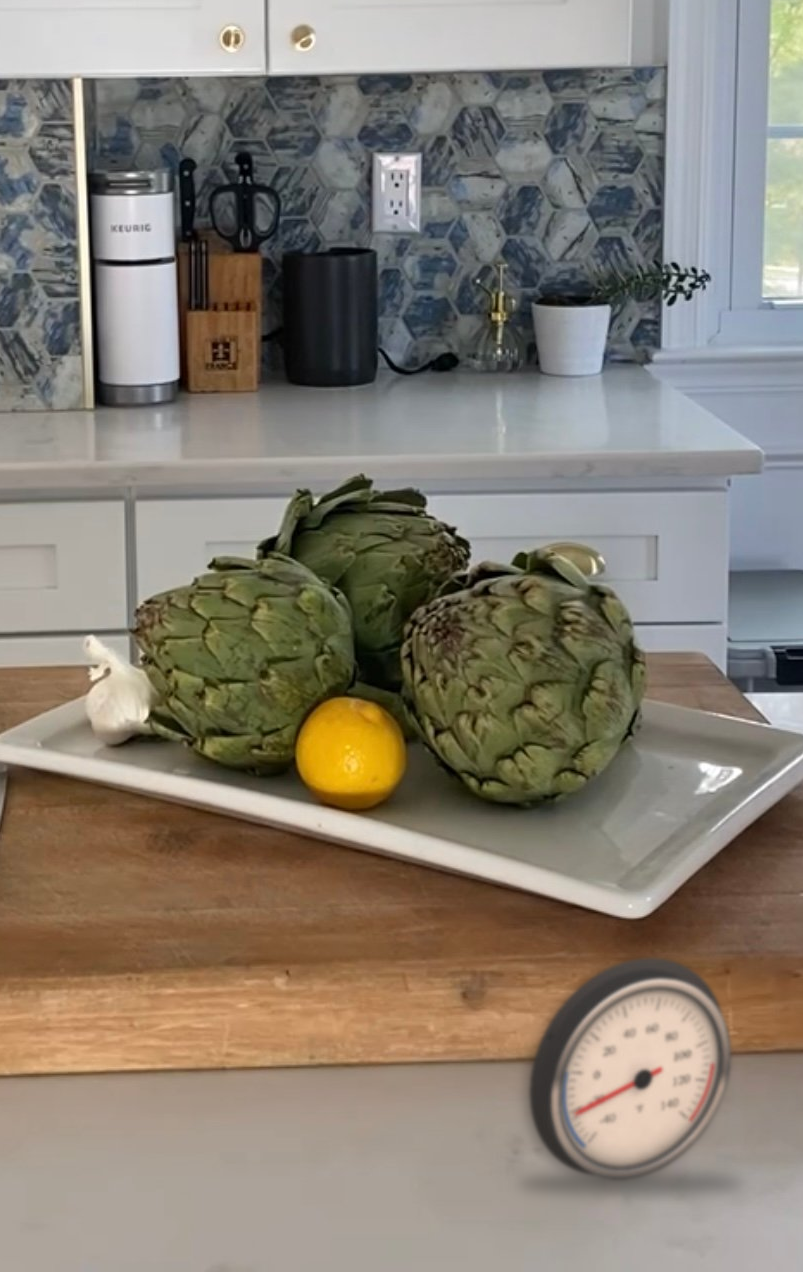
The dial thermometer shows -20 °F
